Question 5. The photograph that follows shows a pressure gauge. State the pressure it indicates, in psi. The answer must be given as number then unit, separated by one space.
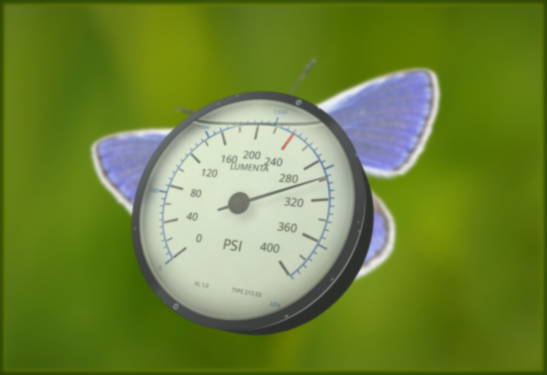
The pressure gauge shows 300 psi
